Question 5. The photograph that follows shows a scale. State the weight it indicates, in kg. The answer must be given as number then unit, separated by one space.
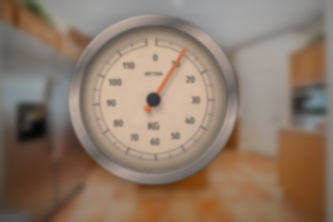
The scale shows 10 kg
